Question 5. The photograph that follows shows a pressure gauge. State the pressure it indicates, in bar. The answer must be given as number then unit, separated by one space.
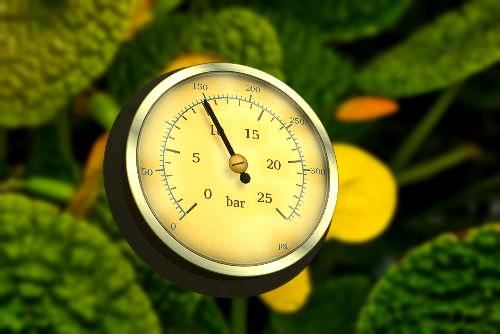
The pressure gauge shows 10 bar
